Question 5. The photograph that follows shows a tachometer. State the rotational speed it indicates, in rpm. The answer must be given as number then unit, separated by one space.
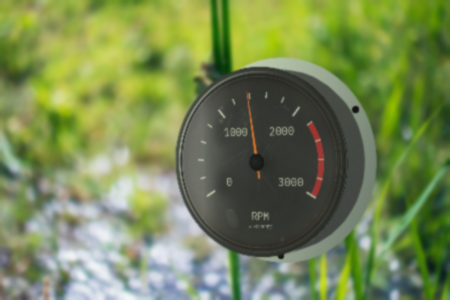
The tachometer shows 1400 rpm
